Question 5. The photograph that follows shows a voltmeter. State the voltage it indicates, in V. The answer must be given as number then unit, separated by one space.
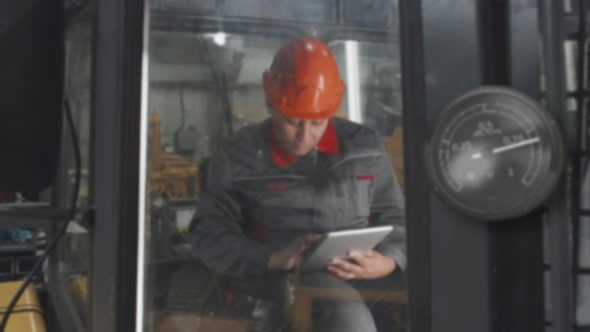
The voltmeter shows 0.8 V
